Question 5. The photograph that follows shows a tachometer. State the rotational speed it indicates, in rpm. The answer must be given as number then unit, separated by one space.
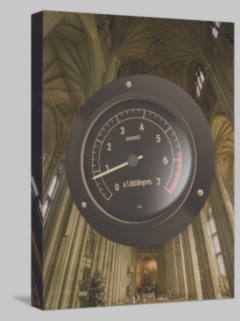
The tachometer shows 800 rpm
